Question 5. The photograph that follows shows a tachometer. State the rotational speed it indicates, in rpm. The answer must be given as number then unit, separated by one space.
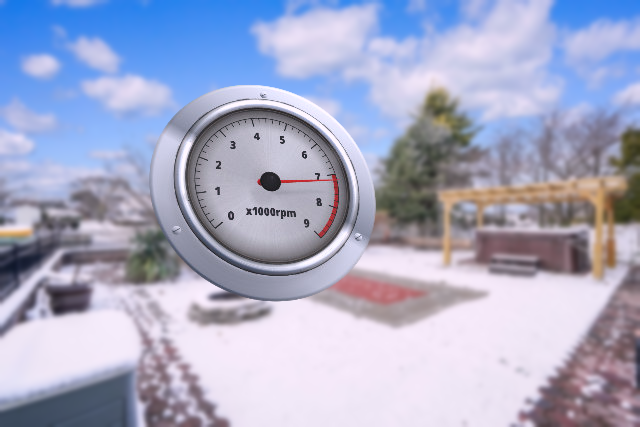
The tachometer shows 7200 rpm
